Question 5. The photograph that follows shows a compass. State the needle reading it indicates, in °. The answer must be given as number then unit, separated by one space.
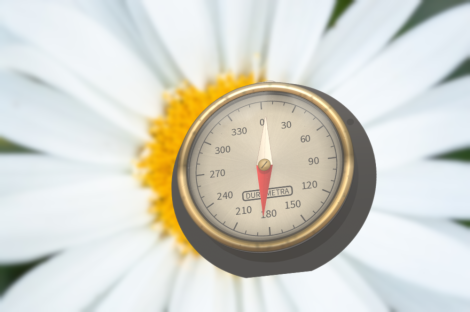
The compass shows 185 °
